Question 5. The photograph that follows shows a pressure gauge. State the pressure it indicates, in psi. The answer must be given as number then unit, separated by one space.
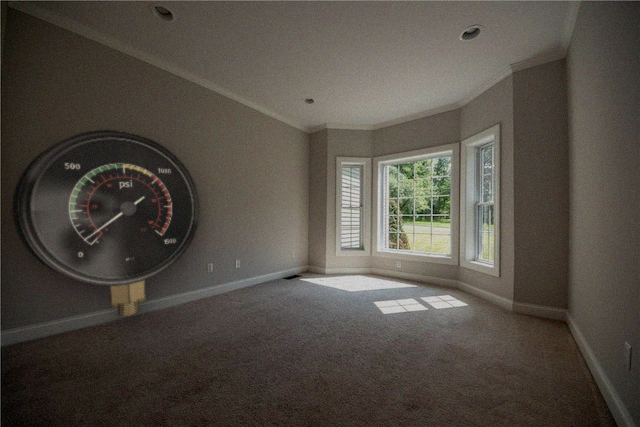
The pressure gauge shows 50 psi
